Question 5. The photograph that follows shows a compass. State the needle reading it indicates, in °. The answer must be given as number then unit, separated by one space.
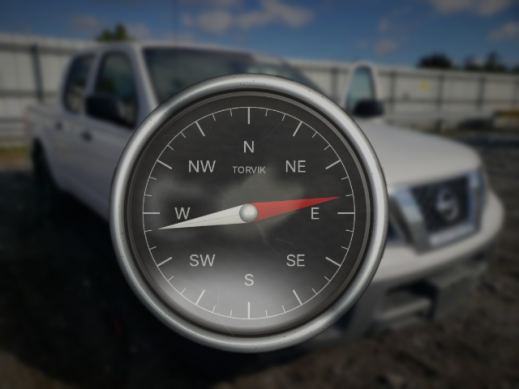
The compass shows 80 °
